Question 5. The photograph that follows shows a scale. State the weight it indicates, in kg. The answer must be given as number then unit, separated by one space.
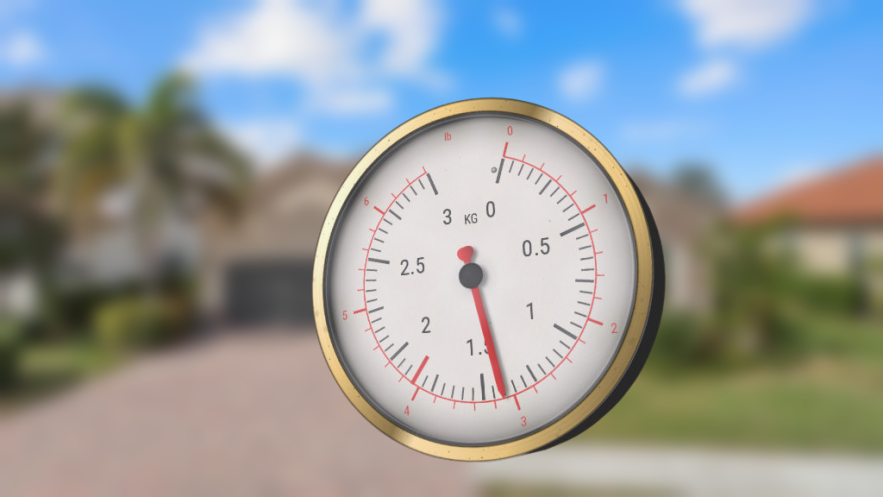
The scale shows 1.4 kg
